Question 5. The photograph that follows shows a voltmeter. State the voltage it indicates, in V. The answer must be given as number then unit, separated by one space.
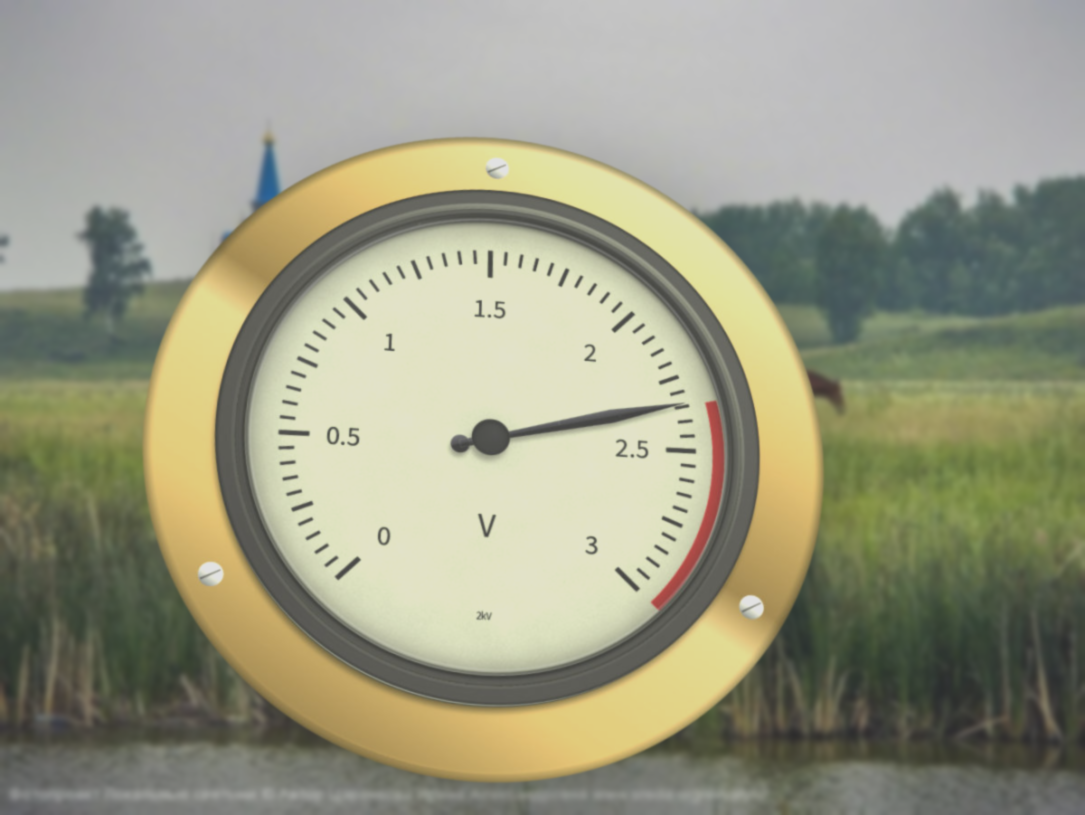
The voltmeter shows 2.35 V
